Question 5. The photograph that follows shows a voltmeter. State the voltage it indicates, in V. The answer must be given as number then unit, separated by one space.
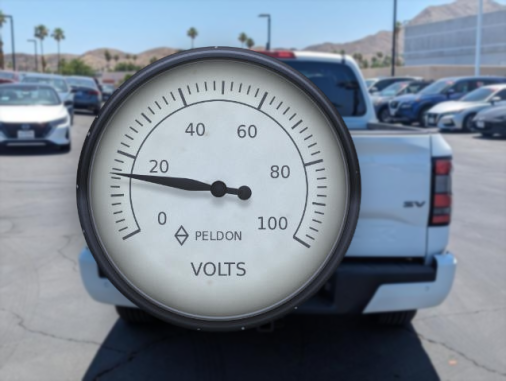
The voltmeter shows 15 V
